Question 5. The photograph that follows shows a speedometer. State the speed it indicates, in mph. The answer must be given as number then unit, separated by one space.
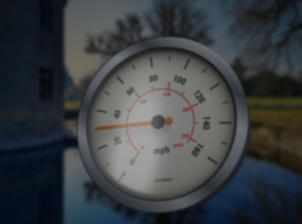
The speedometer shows 30 mph
